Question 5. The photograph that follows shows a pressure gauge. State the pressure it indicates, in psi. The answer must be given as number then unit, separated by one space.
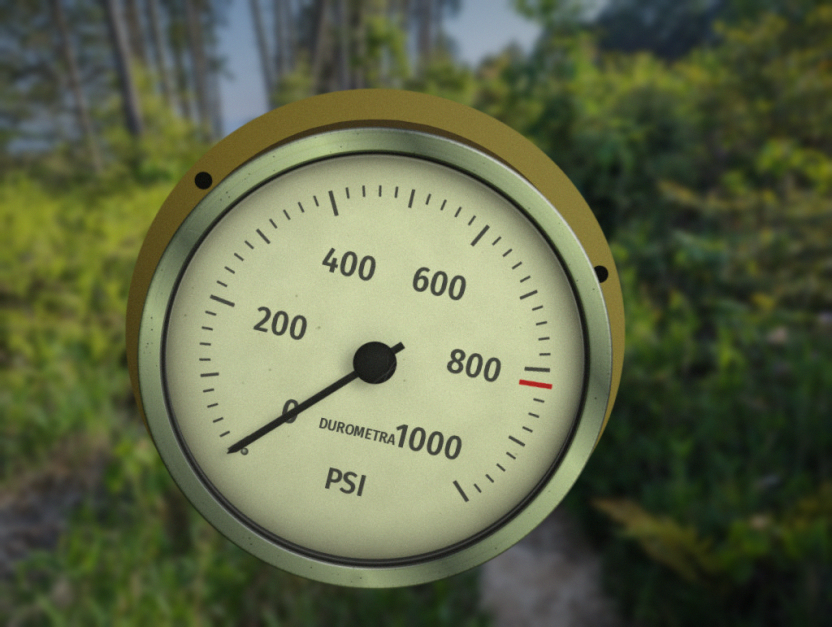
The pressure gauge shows 0 psi
